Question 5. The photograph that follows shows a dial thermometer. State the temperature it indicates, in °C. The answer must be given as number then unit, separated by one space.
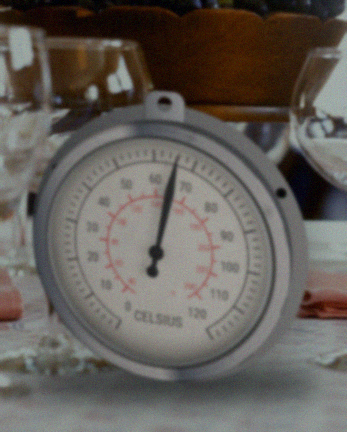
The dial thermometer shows 66 °C
